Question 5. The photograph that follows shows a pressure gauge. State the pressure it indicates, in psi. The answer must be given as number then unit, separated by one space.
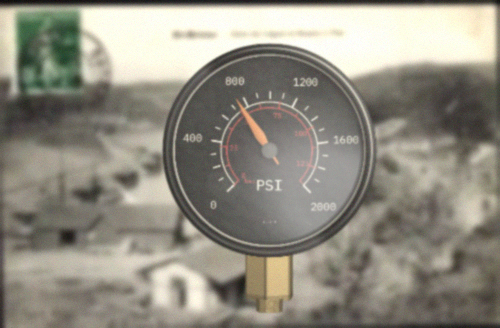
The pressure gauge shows 750 psi
